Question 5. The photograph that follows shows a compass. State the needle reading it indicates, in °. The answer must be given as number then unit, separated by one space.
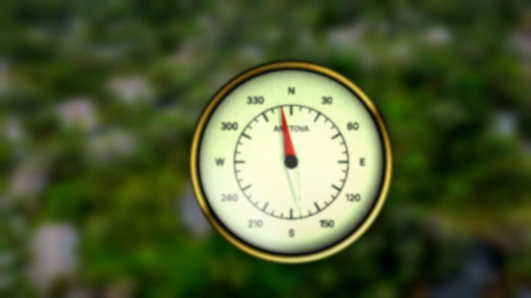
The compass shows 350 °
